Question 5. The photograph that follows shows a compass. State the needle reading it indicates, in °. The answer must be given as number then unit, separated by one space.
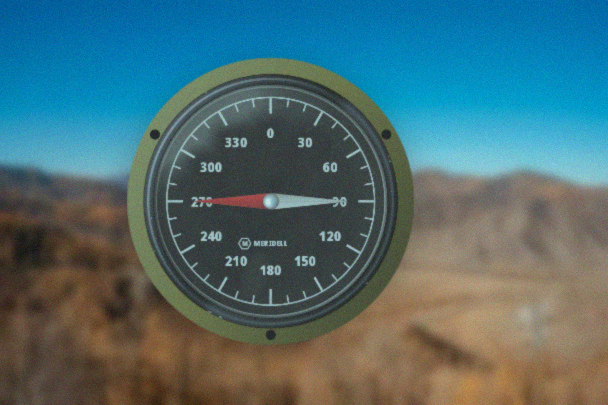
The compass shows 270 °
